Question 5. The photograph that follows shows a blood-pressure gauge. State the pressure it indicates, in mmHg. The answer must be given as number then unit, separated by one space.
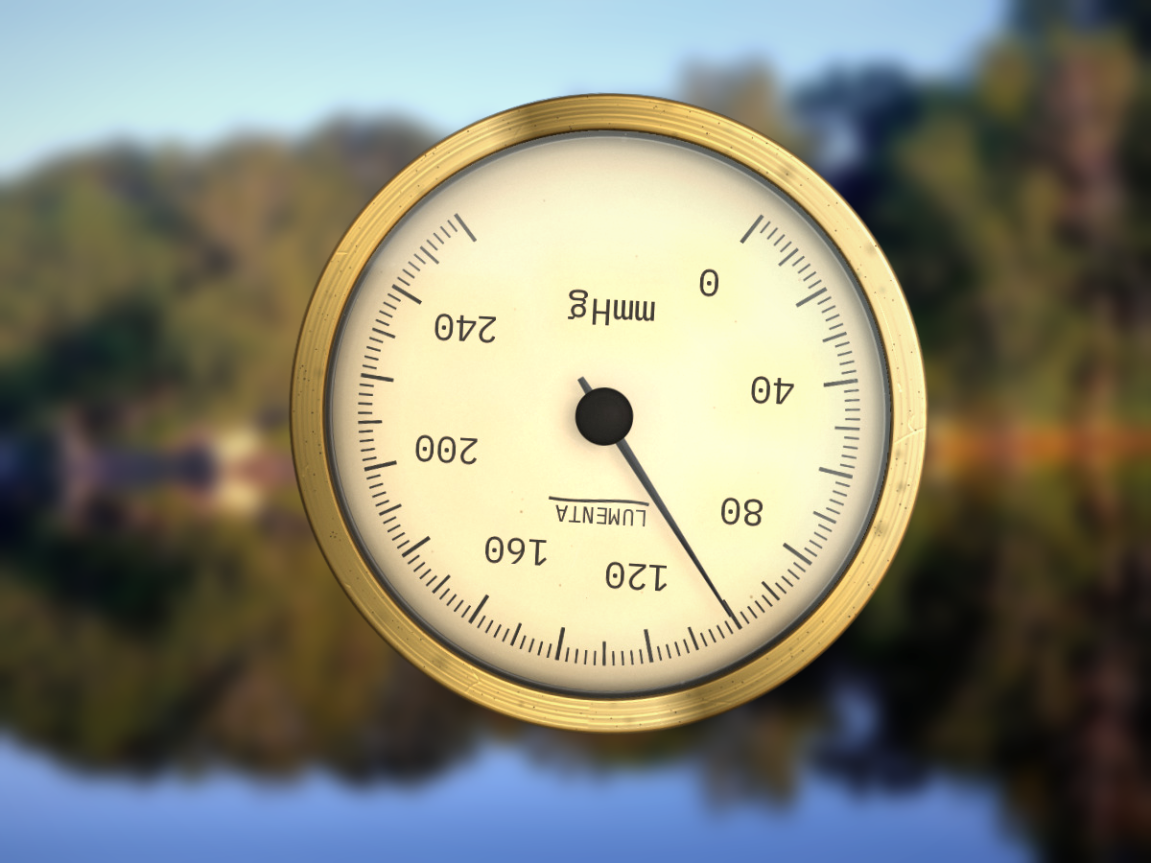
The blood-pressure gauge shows 100 mmHg
